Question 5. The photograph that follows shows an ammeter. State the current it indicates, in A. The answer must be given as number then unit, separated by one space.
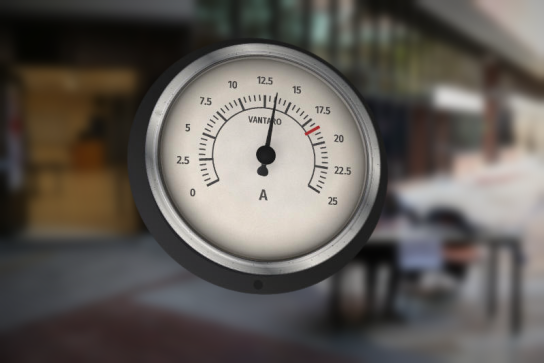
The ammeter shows 13.5 A
